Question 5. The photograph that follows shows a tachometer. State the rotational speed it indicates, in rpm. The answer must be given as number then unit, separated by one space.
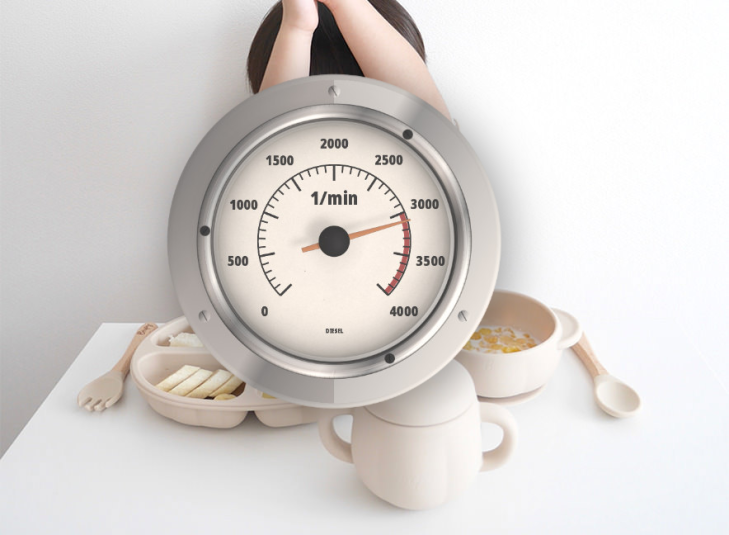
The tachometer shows 3100 rpm
